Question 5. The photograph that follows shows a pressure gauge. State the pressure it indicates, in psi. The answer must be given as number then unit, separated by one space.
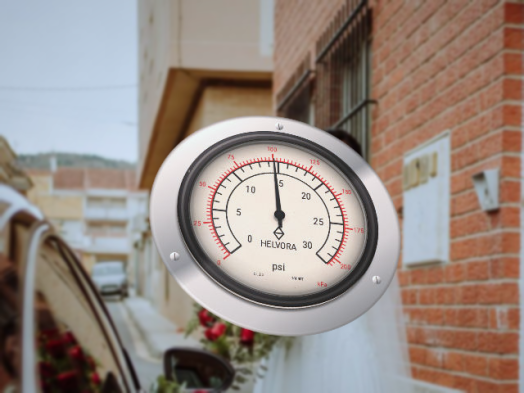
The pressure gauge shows 14.5 psi
